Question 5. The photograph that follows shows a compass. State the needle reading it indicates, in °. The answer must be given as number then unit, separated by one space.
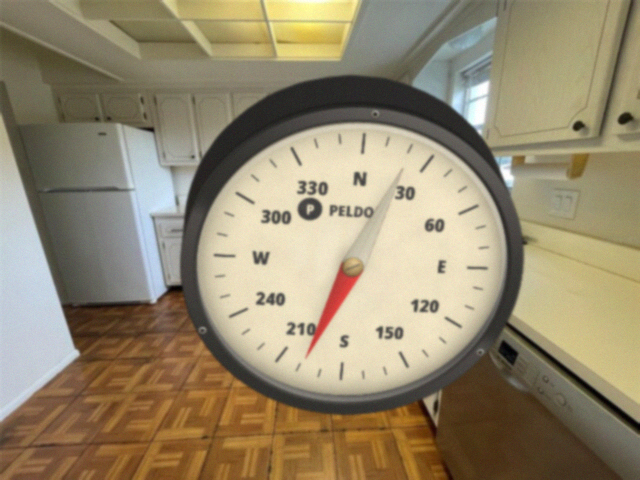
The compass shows 200 °
